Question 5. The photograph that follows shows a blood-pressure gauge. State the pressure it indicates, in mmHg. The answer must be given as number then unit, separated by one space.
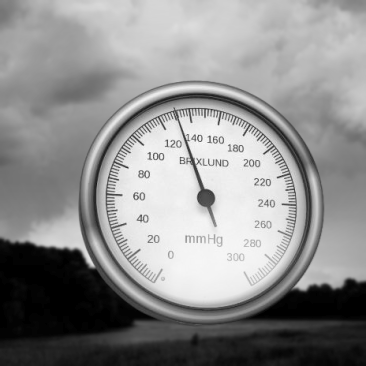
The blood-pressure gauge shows 130 mmHg
